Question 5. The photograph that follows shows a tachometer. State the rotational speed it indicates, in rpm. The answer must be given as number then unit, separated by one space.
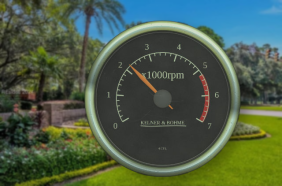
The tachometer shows 2200 rpm
